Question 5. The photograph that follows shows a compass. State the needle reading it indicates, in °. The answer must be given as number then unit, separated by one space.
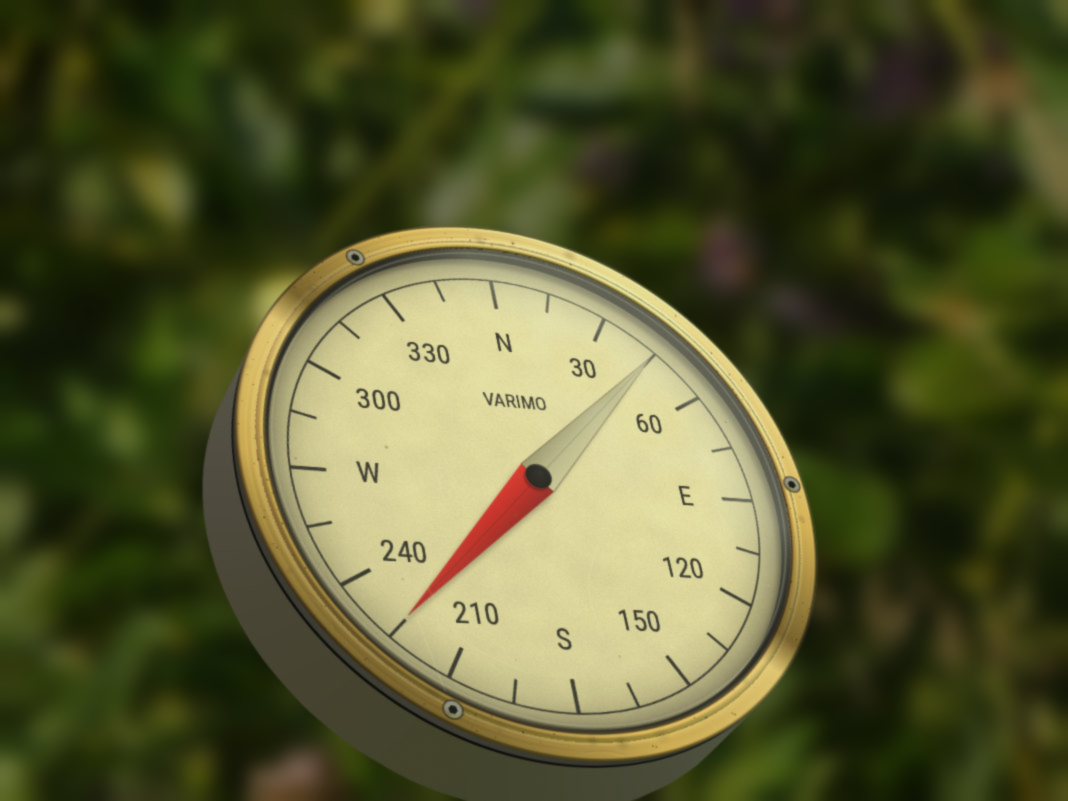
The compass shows 225 °
